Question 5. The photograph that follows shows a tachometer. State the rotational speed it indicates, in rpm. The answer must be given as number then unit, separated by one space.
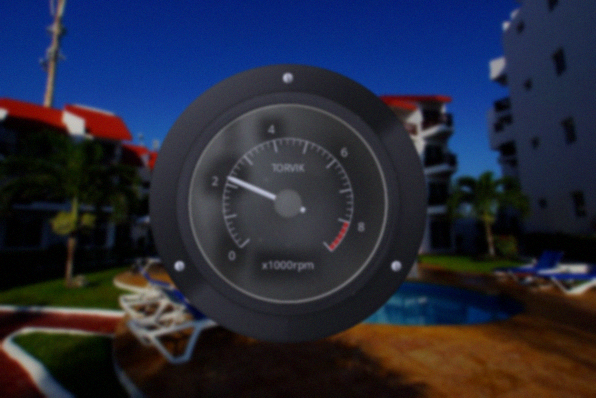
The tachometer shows 2200 rpm
